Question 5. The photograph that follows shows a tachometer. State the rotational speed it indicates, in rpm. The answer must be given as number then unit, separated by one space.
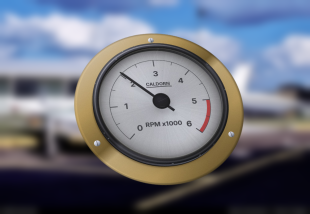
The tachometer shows 2000 rpm
